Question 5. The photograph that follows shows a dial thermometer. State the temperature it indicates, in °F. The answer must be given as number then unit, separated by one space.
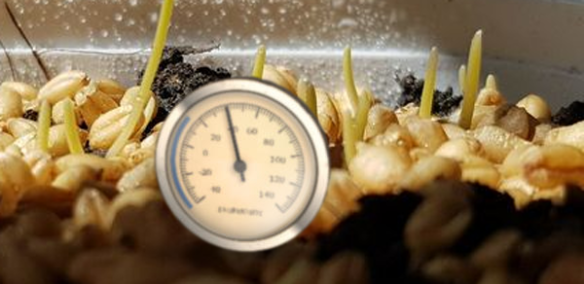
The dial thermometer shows 40 °F
